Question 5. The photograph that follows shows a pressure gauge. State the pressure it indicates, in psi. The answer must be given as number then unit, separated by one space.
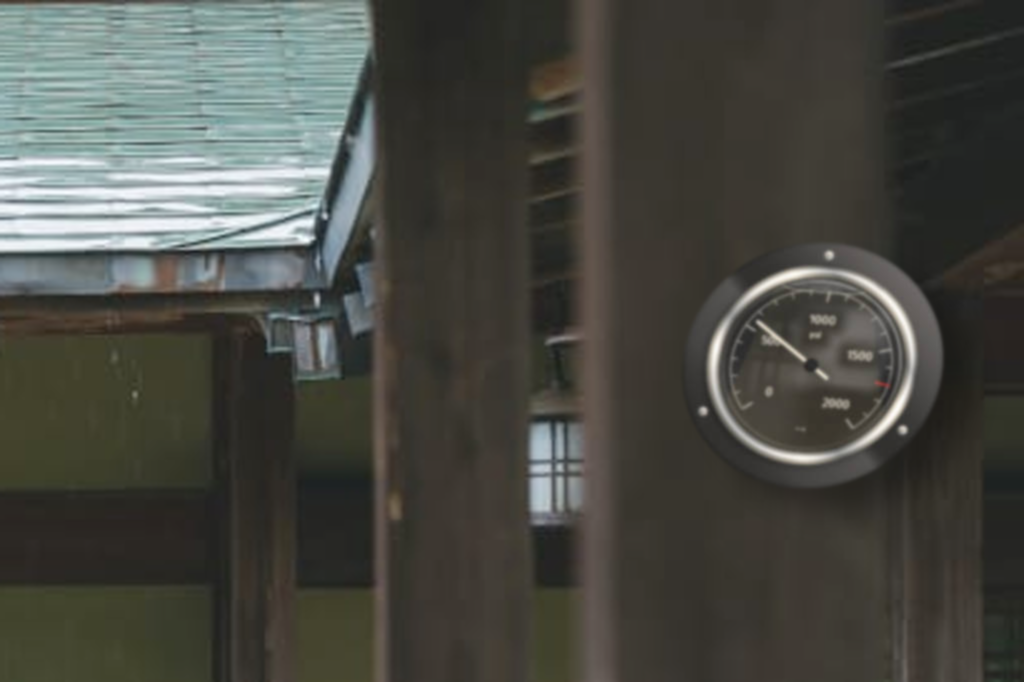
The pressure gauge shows 550 psi
